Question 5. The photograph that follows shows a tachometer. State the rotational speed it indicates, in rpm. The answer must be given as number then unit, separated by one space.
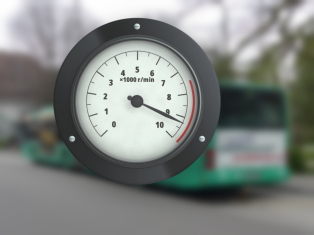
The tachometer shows 9250 rpm
